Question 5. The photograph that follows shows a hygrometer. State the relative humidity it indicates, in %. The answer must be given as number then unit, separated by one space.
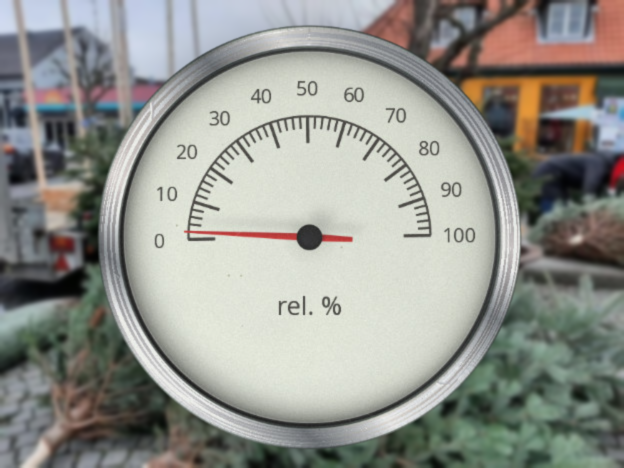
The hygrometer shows 2 %
